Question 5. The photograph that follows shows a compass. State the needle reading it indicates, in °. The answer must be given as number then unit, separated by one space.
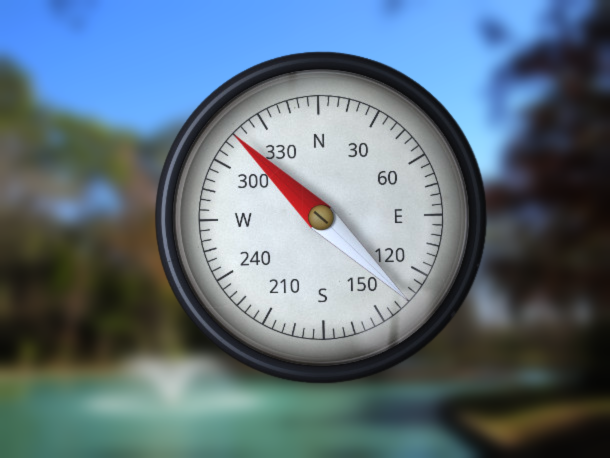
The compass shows 315 °
